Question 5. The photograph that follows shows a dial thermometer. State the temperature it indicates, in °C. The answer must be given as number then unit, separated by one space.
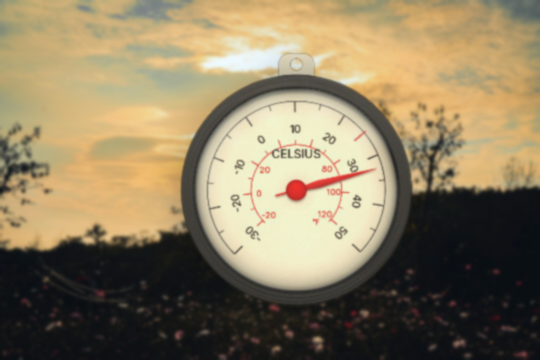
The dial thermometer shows 32.5 °C
